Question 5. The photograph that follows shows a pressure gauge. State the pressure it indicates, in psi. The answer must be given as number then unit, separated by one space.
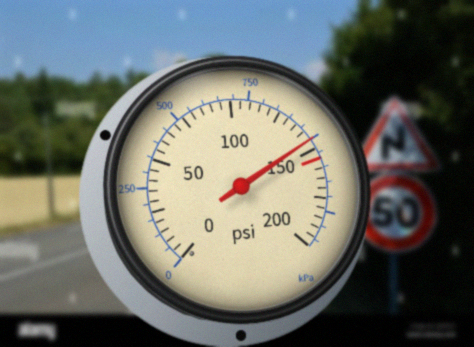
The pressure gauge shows 145 psi
